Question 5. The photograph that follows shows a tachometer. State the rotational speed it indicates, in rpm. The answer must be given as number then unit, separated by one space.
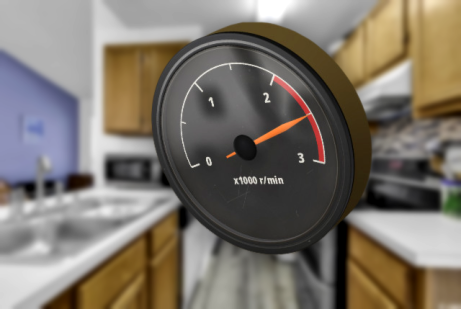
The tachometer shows 2500 rpm
